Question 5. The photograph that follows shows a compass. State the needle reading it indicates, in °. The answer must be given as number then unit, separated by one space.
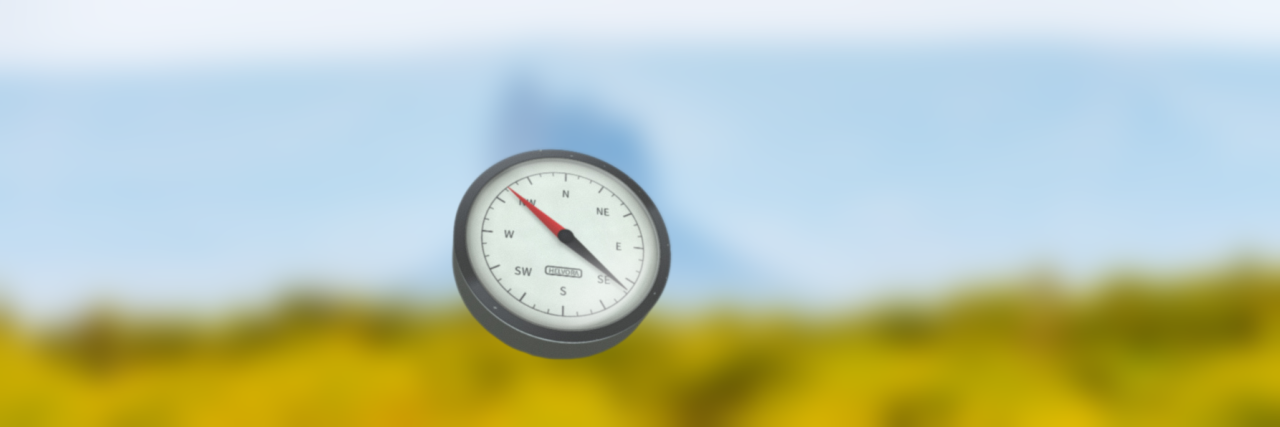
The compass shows 310 °
